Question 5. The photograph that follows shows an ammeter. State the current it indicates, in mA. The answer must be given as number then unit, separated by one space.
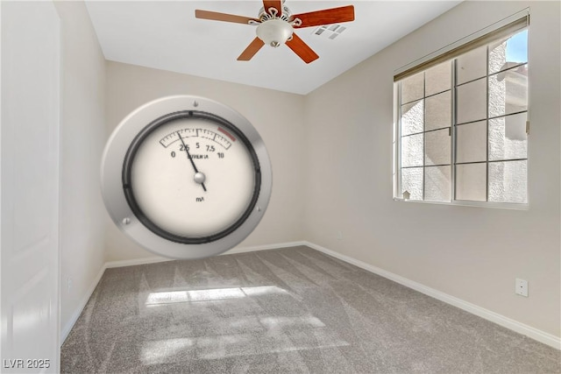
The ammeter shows 2.5 mA
